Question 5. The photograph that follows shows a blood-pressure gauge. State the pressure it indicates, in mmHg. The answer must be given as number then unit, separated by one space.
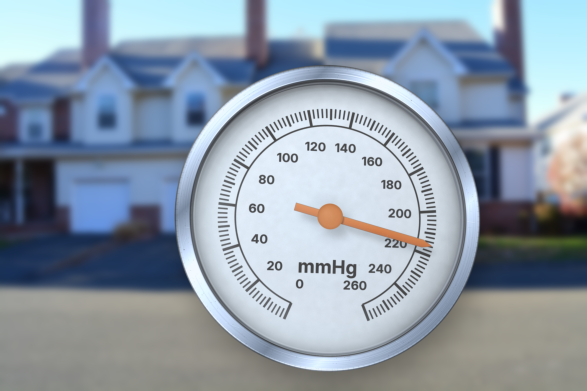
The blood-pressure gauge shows 216 mmHg
